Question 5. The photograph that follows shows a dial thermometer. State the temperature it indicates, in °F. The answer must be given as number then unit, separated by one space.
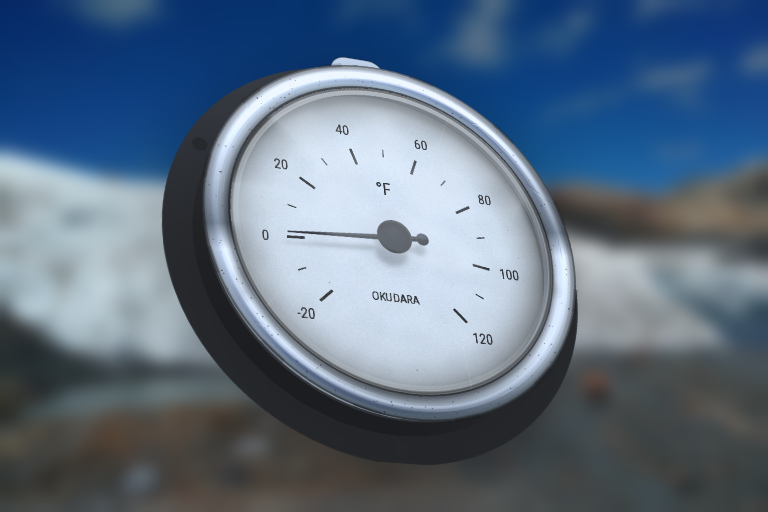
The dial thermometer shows 0 °F
